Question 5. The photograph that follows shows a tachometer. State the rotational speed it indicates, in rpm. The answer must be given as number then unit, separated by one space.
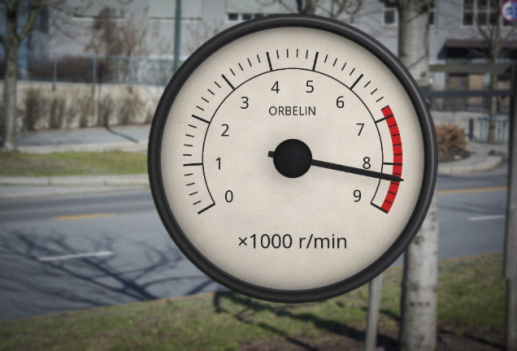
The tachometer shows 8300 rpm
